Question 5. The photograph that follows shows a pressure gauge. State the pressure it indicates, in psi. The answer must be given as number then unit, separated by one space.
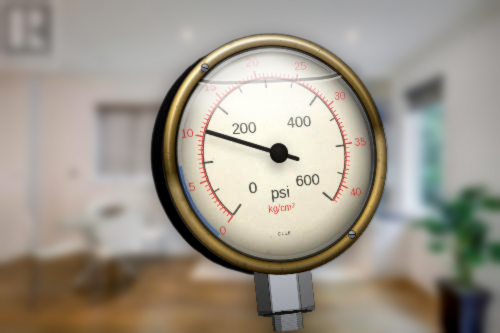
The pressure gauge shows 150 psi
